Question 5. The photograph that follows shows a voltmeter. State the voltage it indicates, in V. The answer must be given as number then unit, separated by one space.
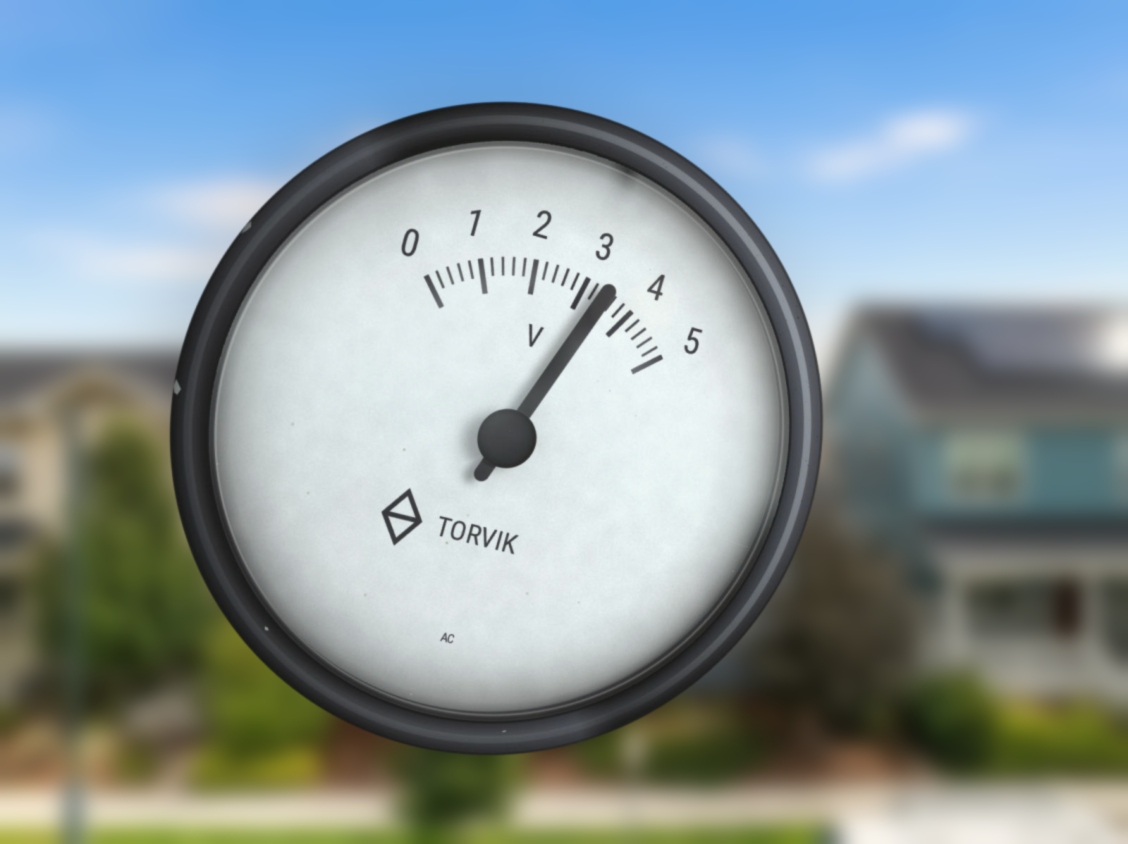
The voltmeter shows 3.4 V
